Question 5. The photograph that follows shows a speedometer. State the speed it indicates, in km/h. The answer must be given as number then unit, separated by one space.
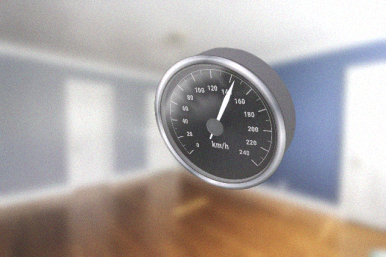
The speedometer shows 145 km/h
